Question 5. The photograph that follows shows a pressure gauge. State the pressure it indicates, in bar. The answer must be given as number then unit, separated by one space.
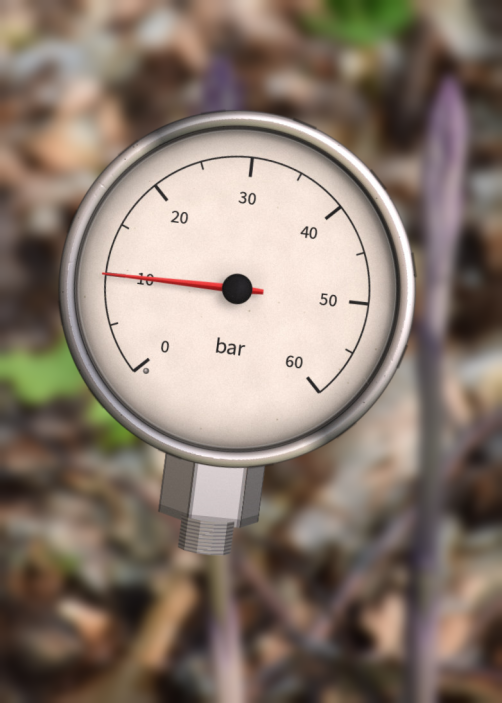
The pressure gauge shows 10 bar
